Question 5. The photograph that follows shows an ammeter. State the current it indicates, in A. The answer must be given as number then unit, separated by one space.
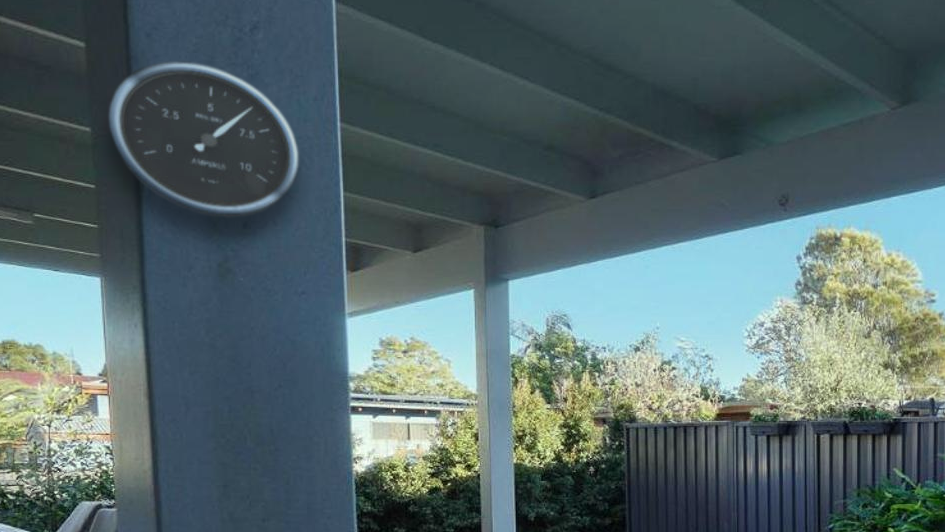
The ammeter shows 6.5 A
